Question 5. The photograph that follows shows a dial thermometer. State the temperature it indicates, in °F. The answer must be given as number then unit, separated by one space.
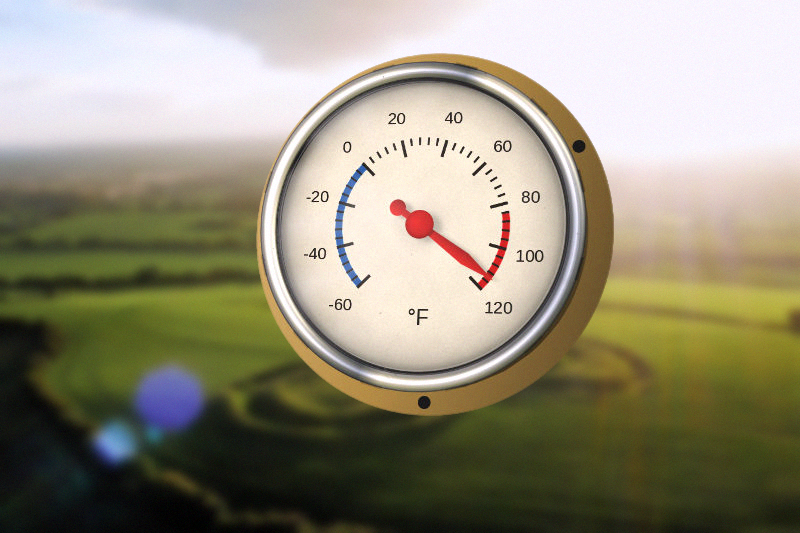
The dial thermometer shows 114 °F
